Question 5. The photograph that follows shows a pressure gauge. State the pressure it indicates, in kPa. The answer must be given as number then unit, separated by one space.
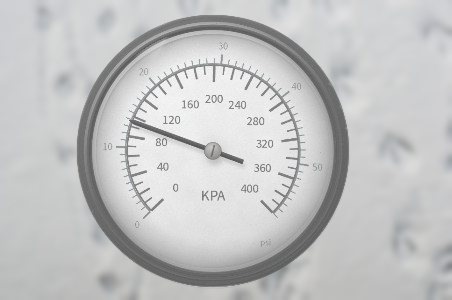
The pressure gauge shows 95 kPa
